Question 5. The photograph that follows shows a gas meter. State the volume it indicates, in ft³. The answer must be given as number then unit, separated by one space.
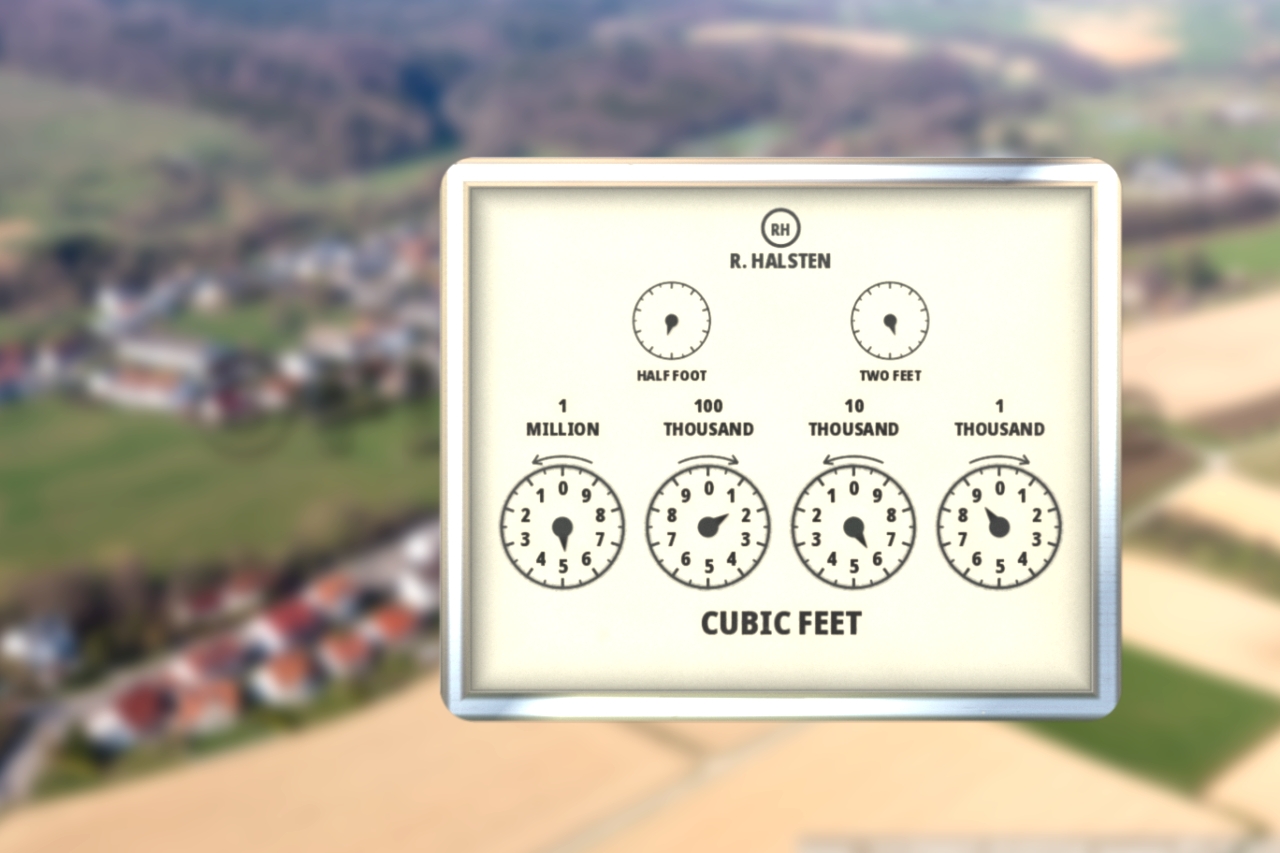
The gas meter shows 515900 ft³
